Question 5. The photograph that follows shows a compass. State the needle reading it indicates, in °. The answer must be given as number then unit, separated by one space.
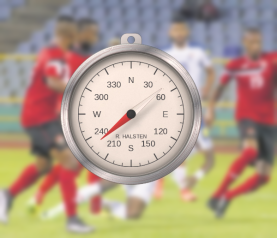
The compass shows 230 °
